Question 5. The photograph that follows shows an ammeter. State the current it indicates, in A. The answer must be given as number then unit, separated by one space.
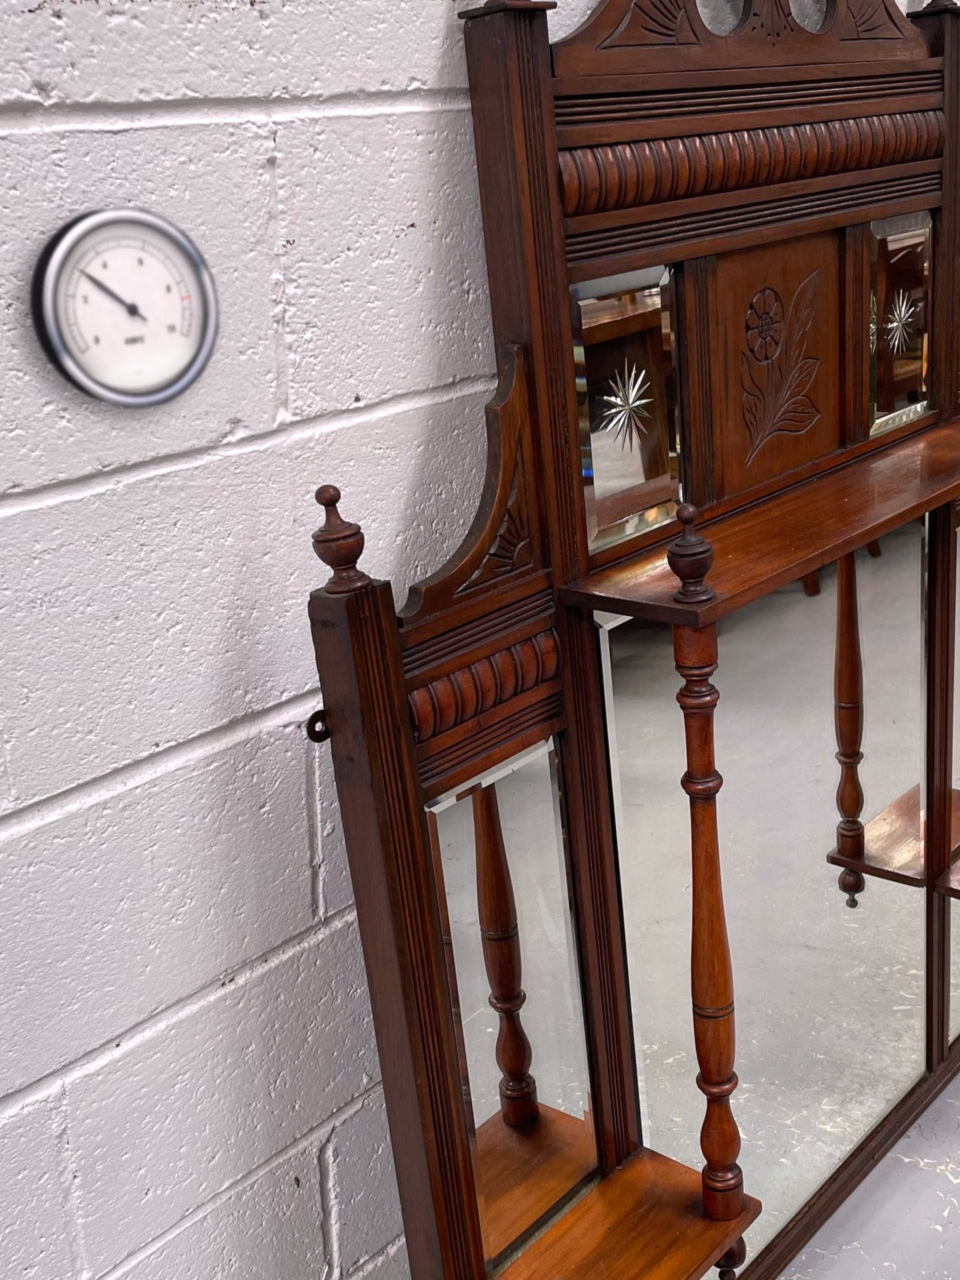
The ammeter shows 3 A
